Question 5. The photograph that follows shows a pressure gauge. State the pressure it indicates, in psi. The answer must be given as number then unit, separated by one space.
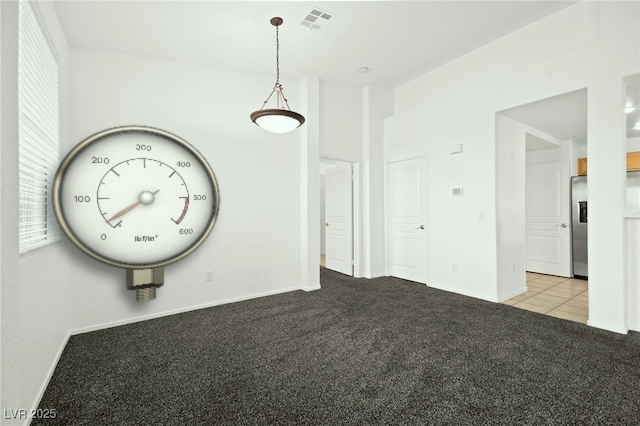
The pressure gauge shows 25 psi
